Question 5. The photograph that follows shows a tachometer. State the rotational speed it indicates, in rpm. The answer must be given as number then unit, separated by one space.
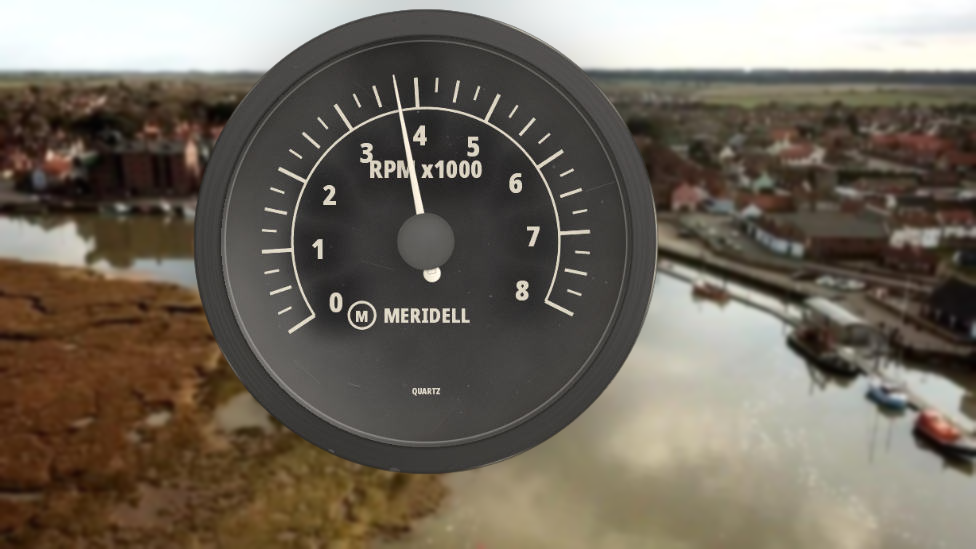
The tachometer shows 3750 rpm
